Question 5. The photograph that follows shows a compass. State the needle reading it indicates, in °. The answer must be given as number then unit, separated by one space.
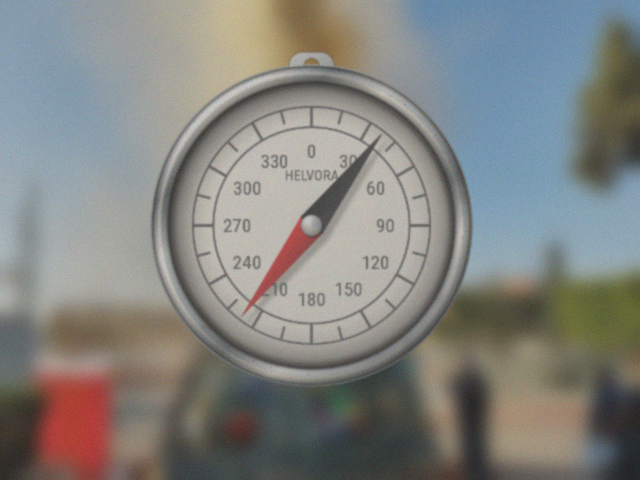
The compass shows 217.5 °
